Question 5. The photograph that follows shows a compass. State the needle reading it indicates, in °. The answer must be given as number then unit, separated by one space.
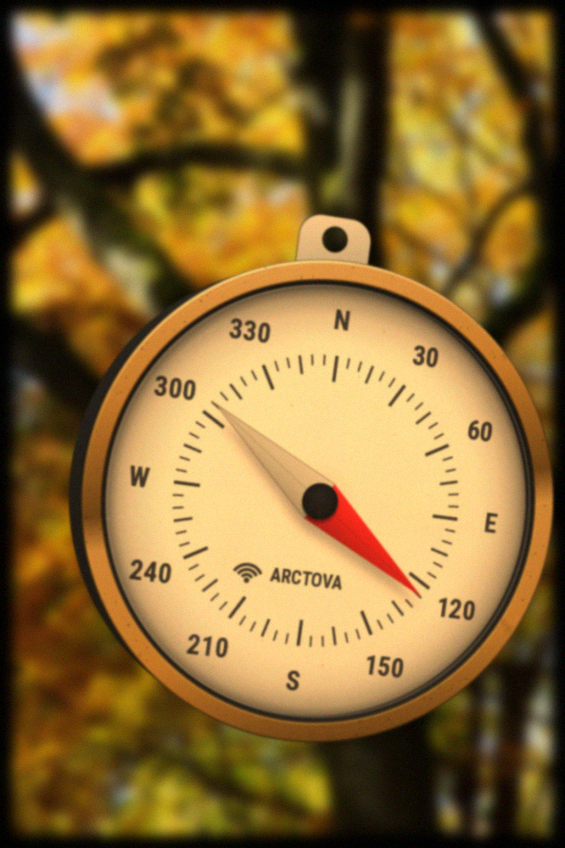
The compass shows 125 °
